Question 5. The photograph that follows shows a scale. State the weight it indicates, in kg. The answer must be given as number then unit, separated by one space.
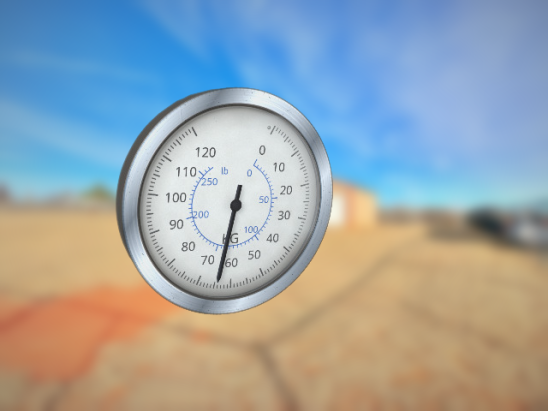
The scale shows 65 kg
